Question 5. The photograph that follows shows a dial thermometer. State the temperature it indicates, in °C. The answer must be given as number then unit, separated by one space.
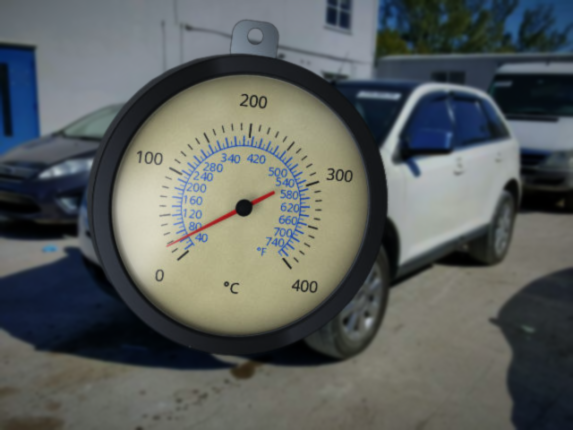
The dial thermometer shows 20 °C
